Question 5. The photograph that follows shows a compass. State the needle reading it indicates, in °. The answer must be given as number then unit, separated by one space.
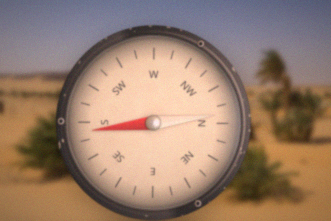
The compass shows 172.5 °
